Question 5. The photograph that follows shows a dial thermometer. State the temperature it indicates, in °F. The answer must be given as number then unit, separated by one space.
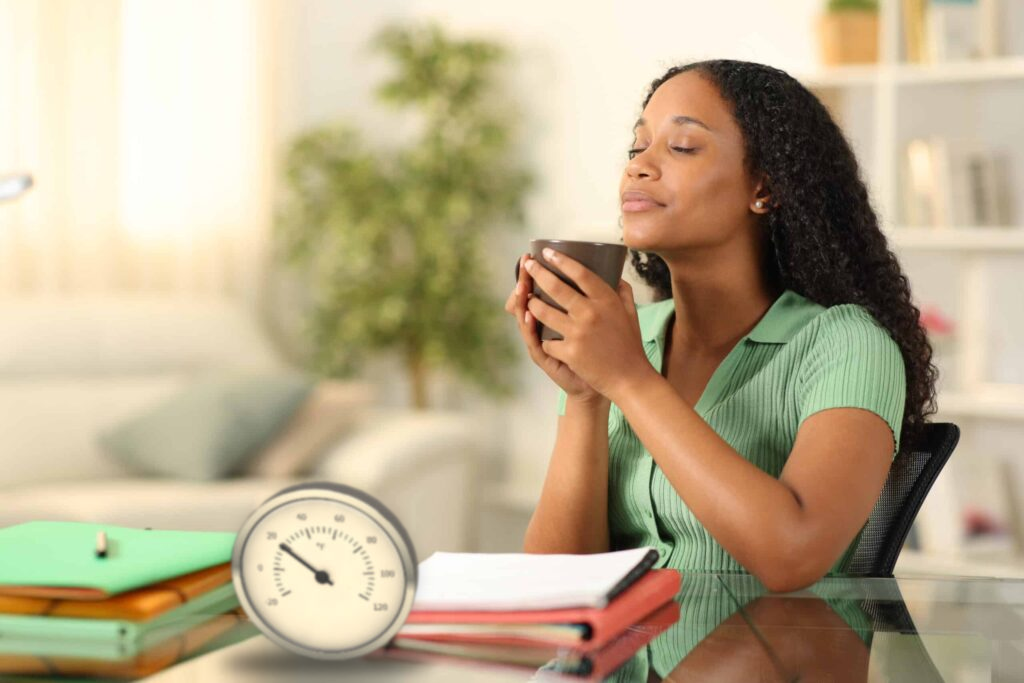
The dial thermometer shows 20 °F
